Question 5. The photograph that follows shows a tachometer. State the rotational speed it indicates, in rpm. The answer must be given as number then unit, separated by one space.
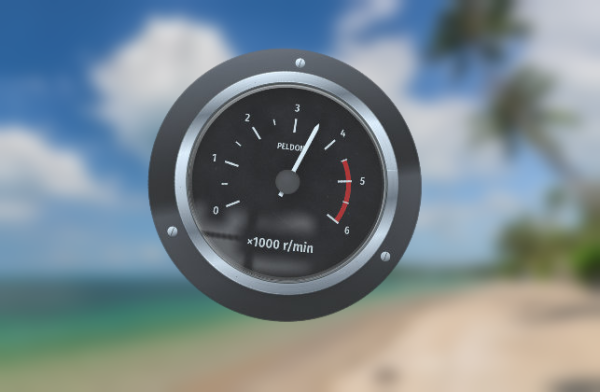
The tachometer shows 3500 rpm
